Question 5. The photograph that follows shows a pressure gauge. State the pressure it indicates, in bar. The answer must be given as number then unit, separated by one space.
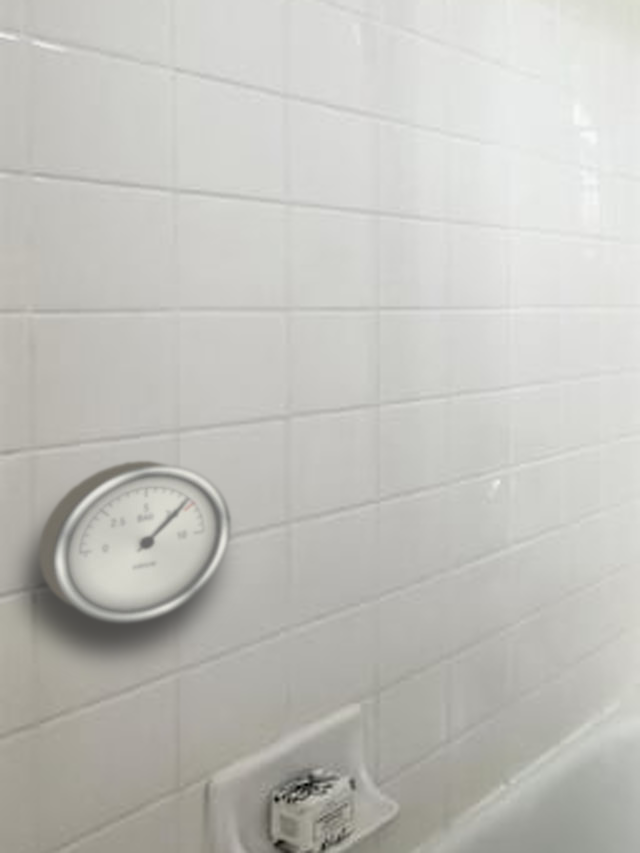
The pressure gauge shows 7.5 bar
